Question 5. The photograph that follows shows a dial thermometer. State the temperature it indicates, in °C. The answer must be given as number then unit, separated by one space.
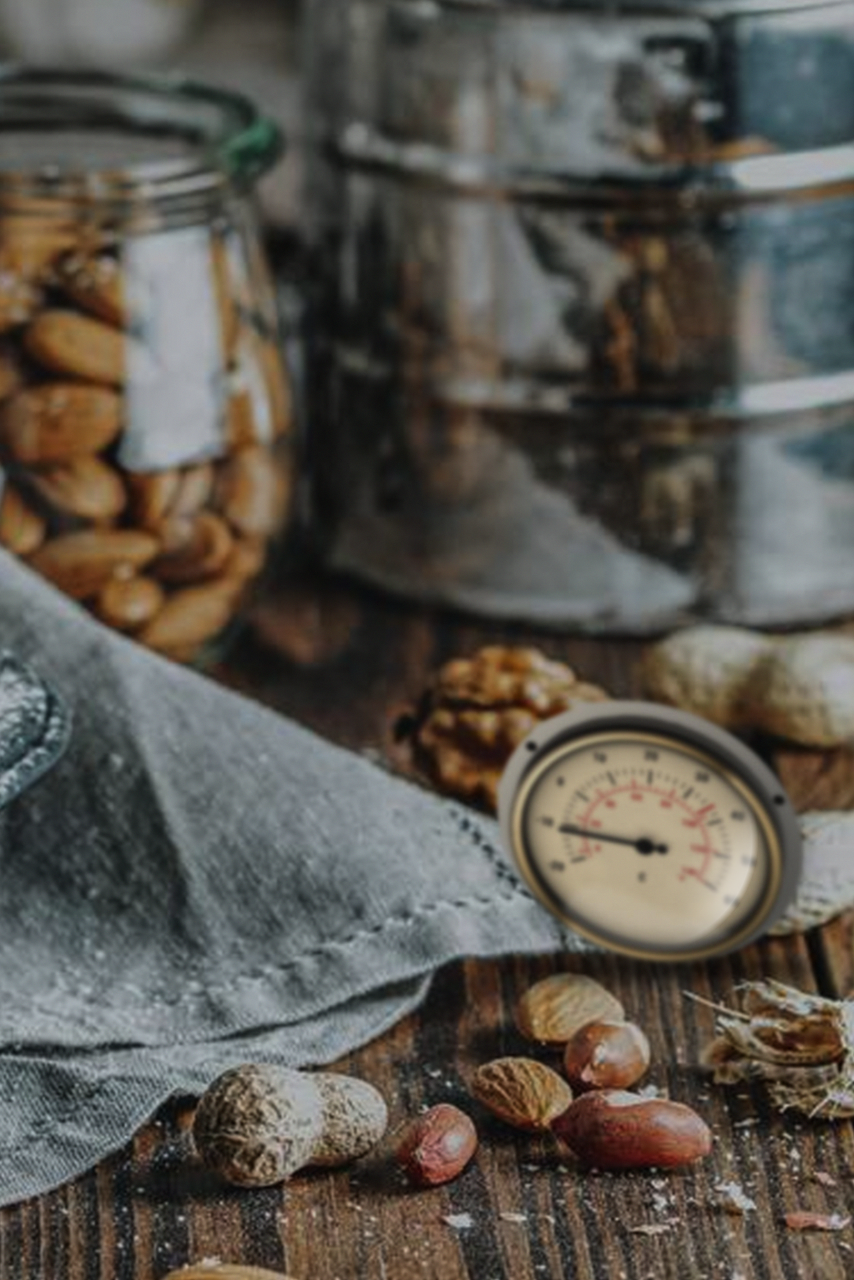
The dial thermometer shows -10 °C
